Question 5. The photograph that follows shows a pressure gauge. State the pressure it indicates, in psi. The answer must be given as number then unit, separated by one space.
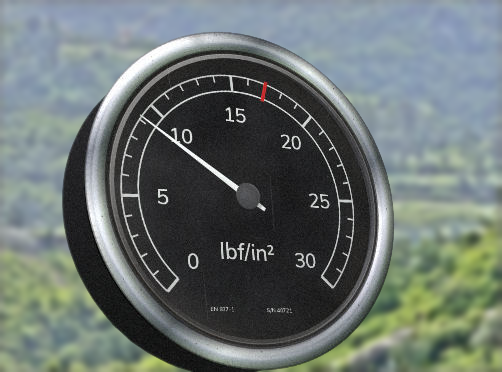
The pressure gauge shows 9 psi
